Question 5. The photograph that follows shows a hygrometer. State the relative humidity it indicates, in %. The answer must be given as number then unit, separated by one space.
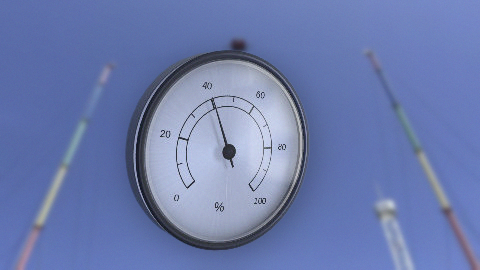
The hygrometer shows 40 %
